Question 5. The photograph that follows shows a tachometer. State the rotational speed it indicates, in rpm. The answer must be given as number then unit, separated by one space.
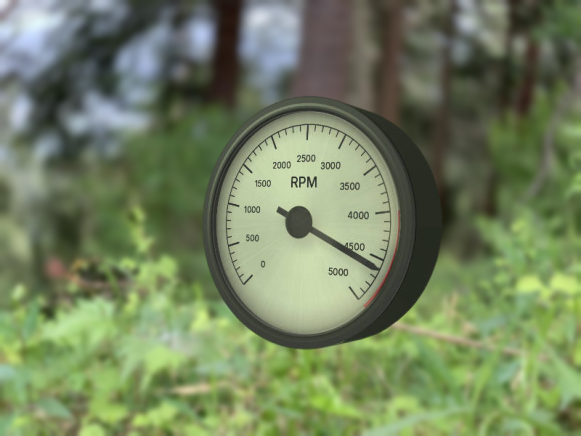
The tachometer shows 4600 rpm
